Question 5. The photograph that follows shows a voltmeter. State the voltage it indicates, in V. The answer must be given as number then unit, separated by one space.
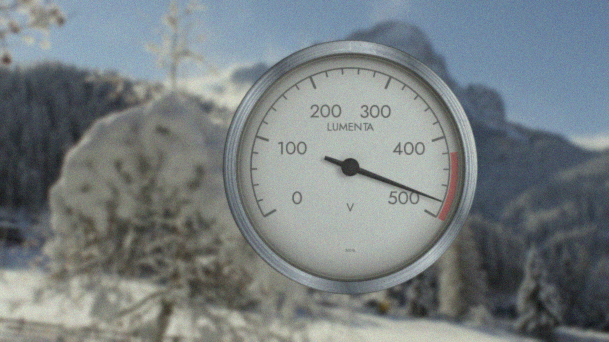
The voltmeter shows 480 V
